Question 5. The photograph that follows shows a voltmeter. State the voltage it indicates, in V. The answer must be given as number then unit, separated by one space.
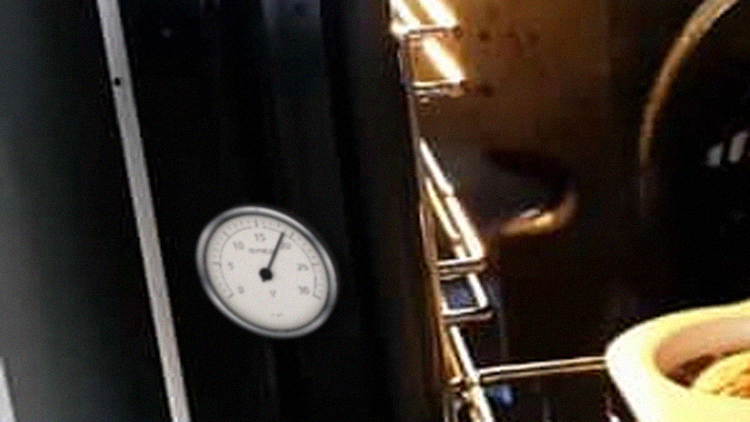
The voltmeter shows 19 V
